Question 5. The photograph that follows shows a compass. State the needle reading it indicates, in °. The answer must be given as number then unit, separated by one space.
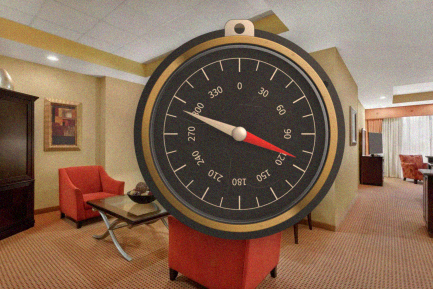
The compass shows 112.5 °
